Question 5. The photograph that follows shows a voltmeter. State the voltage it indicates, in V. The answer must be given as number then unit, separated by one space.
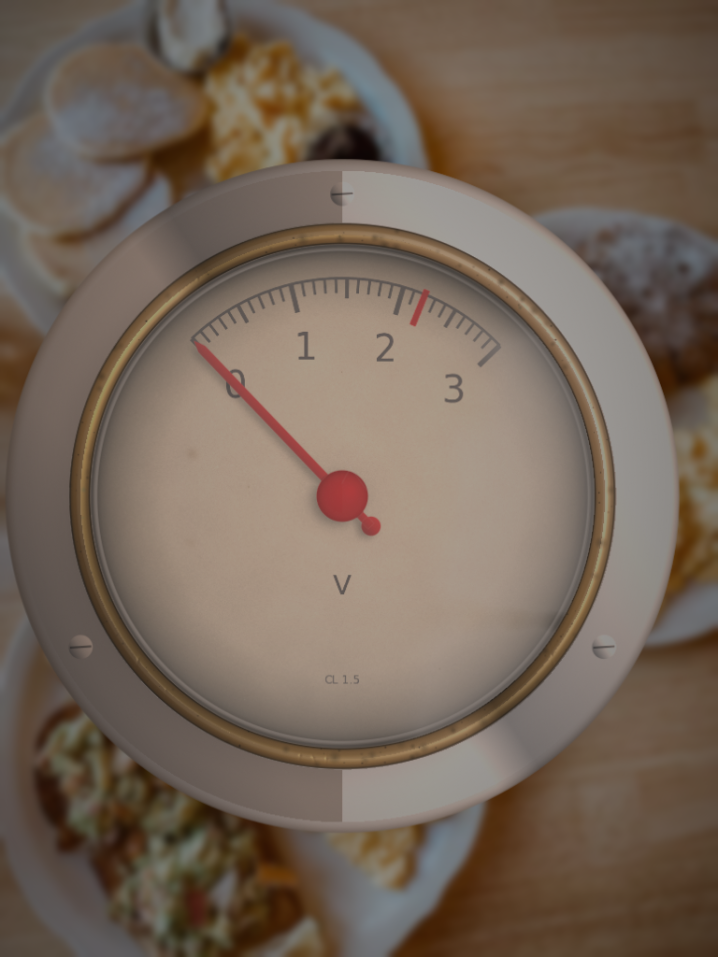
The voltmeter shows 0 V
